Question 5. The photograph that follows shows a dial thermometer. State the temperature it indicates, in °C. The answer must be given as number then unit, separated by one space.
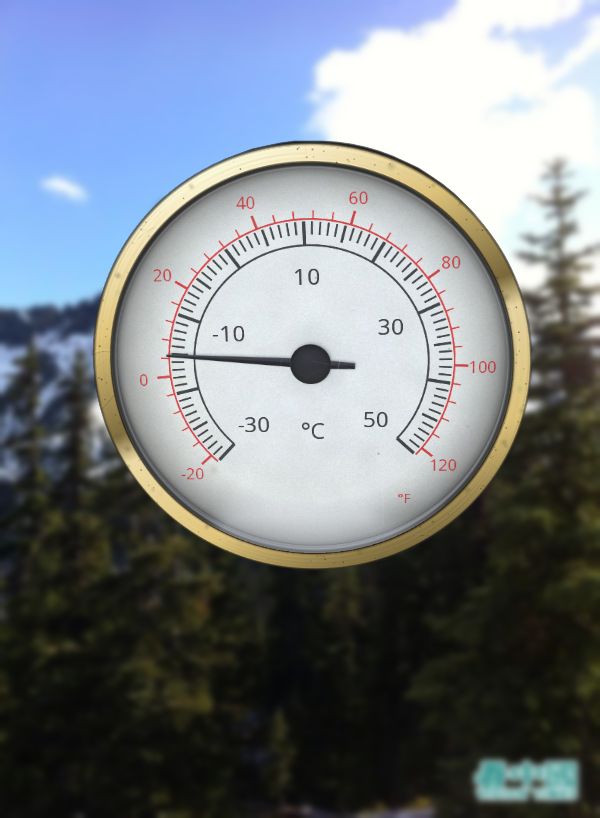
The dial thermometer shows -15 °C
